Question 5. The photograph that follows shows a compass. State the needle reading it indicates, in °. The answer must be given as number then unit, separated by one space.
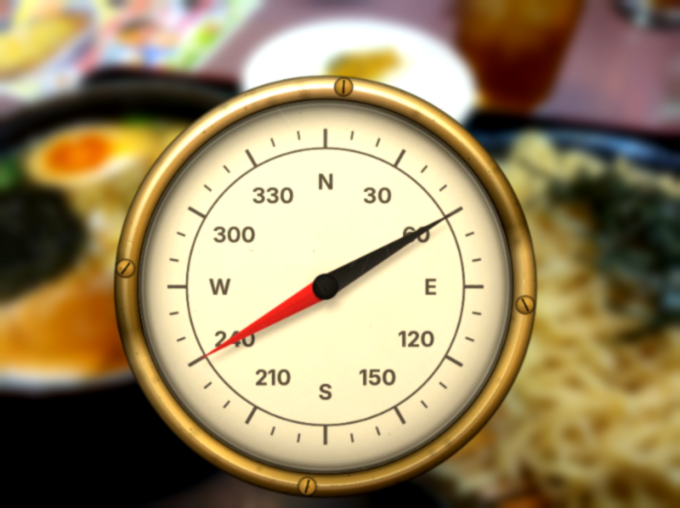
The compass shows 240 °
